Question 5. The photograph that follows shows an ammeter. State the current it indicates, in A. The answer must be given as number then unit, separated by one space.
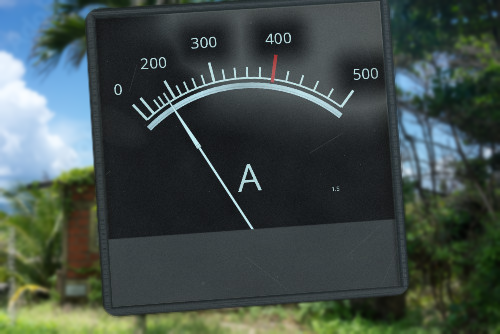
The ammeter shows 180 A
